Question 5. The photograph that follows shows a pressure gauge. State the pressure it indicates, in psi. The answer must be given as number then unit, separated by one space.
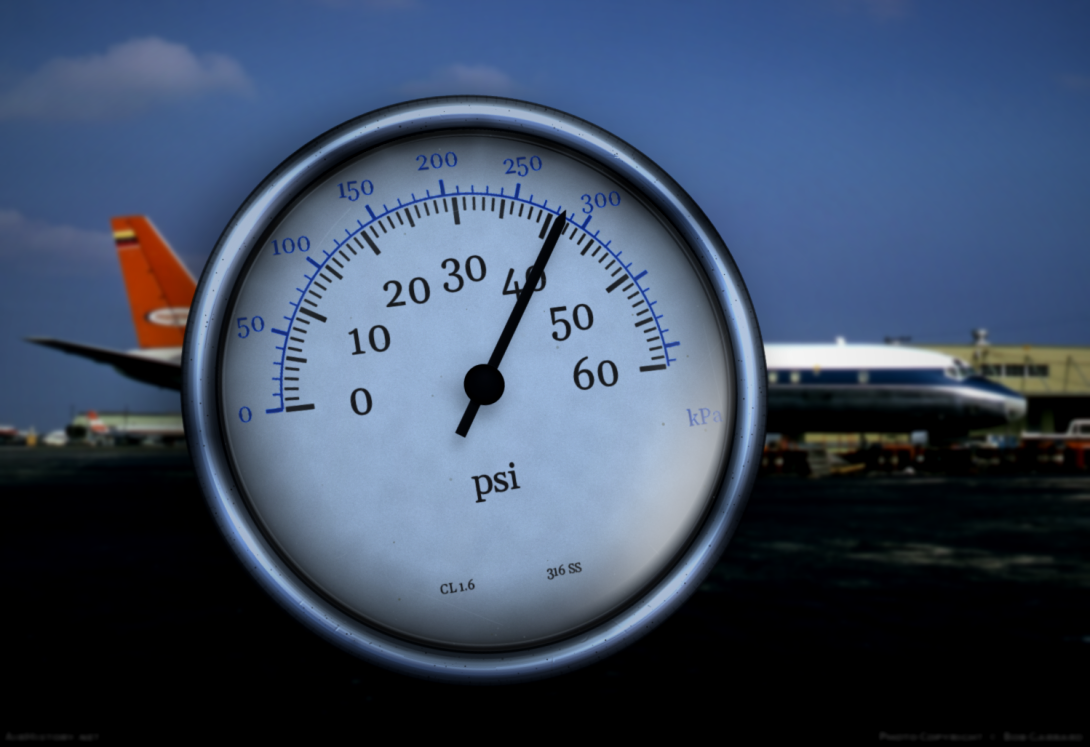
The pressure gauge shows 41 psi
